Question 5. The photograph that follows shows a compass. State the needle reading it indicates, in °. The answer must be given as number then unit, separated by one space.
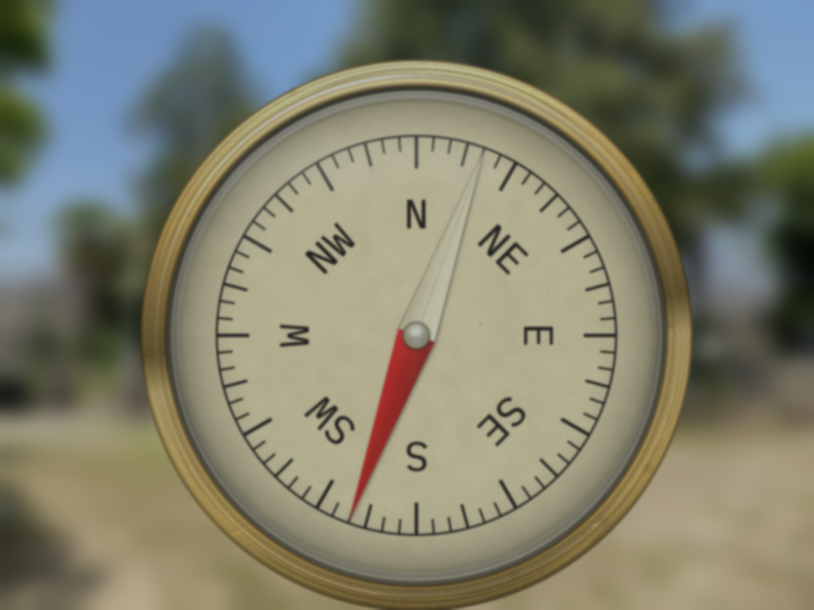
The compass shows 200 °
